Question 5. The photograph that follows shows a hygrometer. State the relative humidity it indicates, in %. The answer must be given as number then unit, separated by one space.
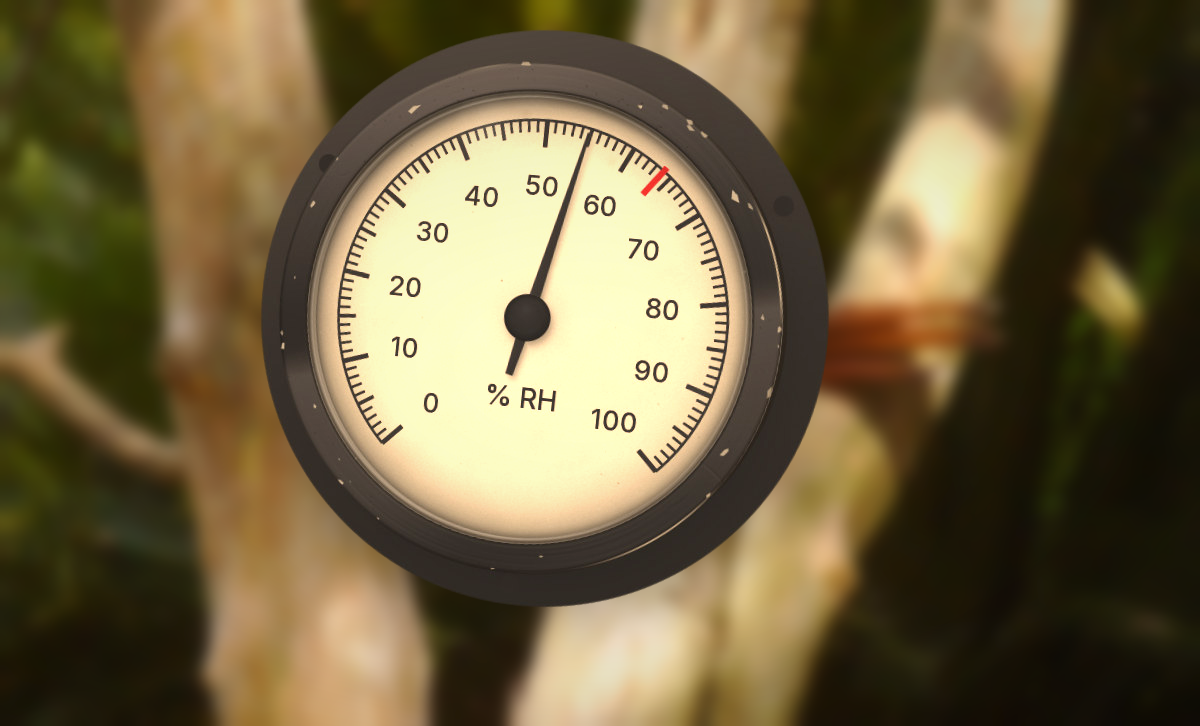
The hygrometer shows 55 %
